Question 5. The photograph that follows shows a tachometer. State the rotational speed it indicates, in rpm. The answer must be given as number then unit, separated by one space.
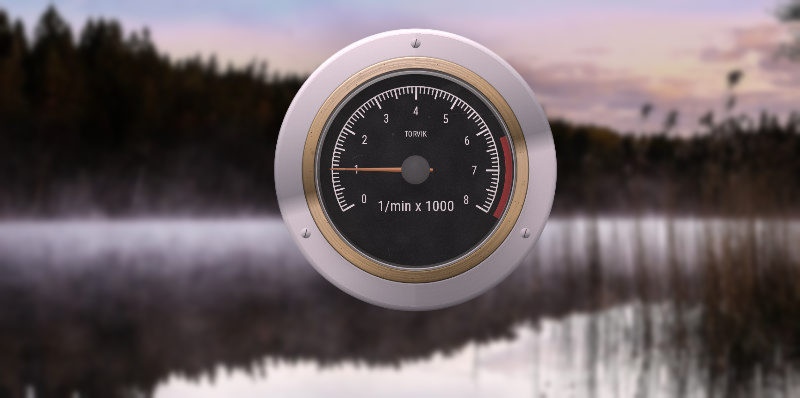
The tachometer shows 1000 rpm
